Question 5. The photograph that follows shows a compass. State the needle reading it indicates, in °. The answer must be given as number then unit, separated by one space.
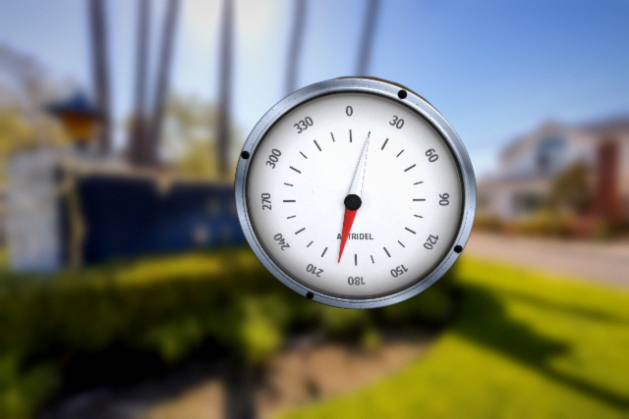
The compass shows 195 °
